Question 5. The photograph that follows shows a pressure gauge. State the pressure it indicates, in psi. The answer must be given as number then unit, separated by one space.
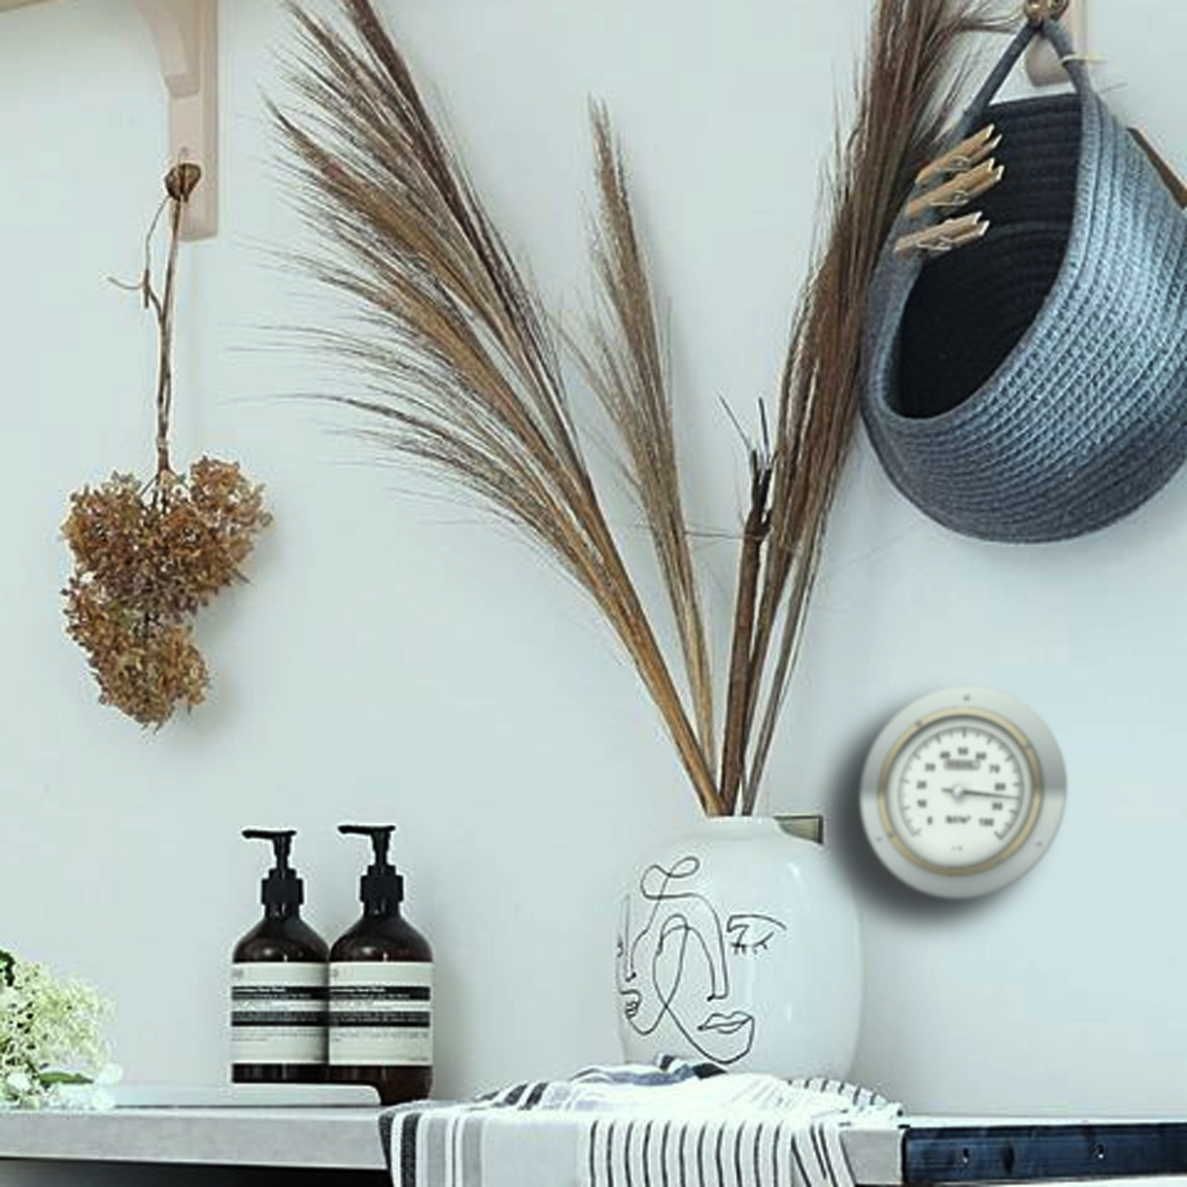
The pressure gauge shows 85 psi
